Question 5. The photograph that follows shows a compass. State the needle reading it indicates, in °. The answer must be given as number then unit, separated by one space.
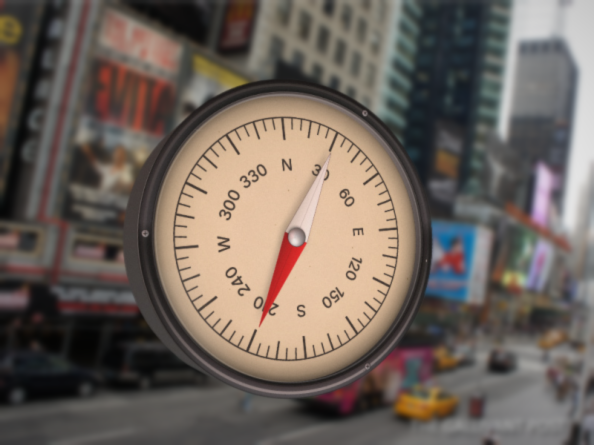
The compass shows 210 °
